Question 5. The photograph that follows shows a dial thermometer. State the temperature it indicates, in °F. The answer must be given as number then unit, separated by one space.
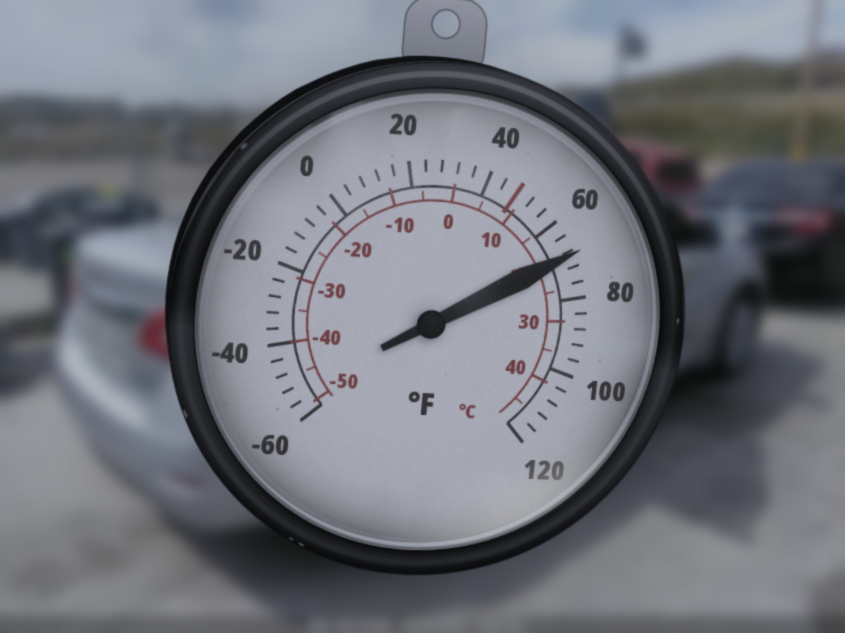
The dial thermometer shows 68 °F
